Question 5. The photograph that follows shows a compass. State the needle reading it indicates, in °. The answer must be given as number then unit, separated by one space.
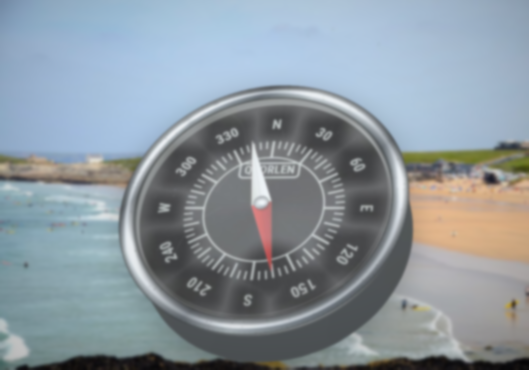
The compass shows 165 °
